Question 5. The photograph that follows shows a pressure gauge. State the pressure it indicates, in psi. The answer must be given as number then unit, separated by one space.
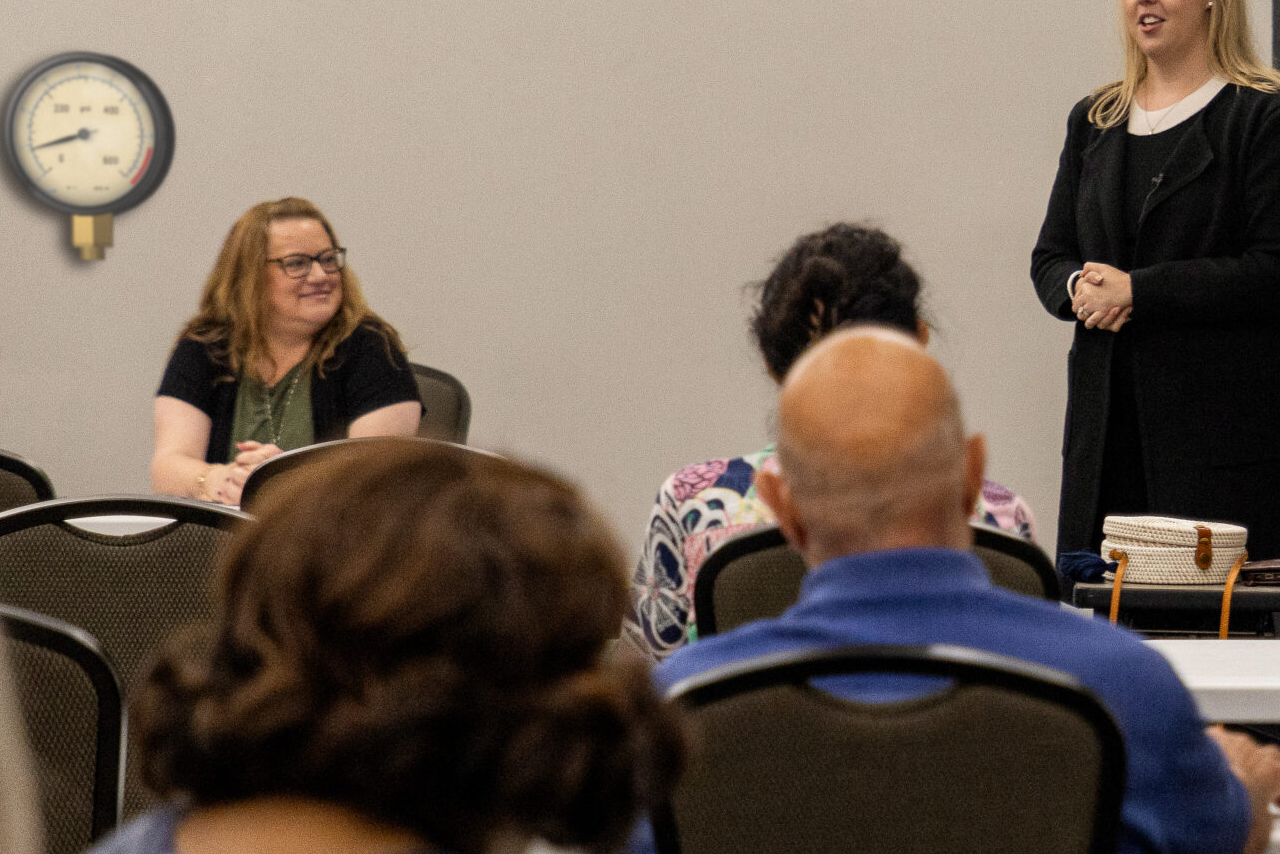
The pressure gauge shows 60 psi
